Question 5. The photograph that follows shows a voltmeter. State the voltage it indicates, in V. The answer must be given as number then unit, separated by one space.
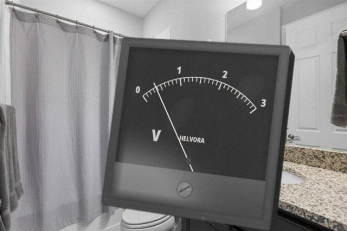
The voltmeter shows 0.4 V
